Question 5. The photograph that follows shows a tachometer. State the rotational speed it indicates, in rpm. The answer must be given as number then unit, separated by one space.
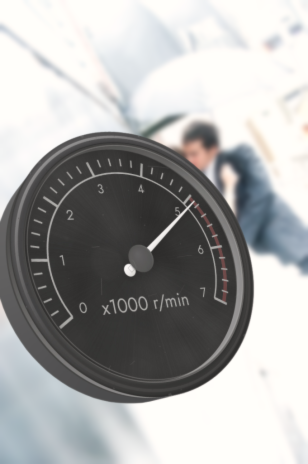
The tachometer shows 5100 rpm
